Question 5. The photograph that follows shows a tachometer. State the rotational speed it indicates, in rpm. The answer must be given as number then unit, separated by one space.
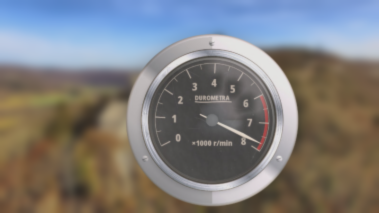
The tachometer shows 7750 rpm
